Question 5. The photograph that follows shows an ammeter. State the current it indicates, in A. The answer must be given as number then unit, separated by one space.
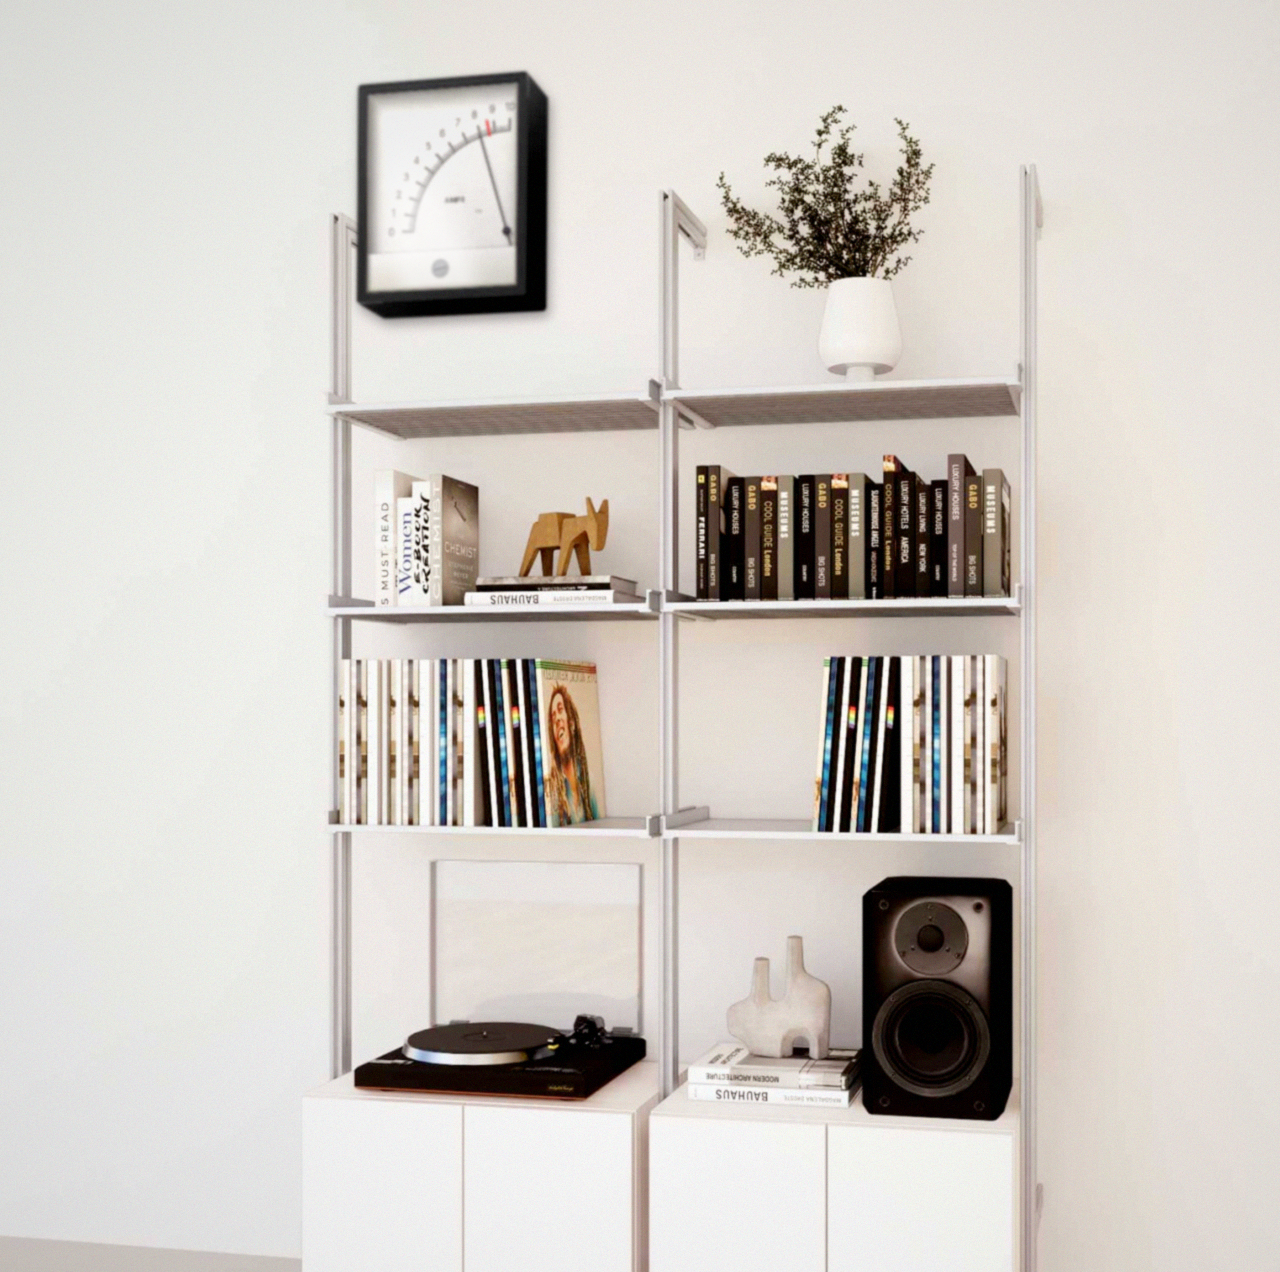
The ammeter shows 8 A
